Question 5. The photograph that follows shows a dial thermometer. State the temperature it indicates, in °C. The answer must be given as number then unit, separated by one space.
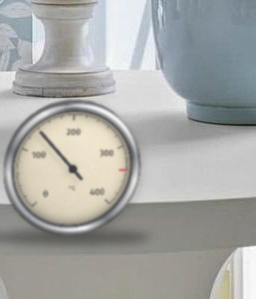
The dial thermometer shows 140 °C
